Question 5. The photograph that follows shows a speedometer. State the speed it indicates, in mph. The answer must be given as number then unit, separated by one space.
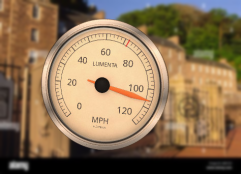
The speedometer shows 106 mph
